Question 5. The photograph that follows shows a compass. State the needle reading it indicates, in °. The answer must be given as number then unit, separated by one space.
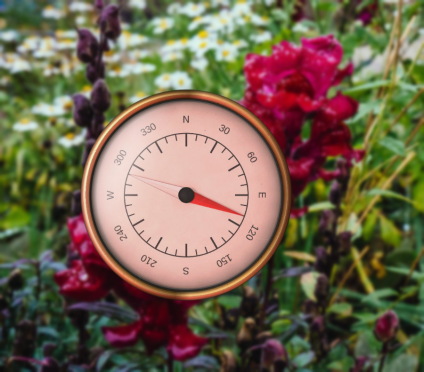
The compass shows 110 °
